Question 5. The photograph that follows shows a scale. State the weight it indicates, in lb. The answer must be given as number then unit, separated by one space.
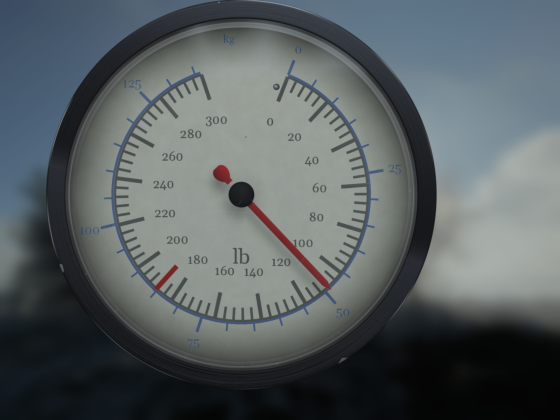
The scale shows 108 lb
